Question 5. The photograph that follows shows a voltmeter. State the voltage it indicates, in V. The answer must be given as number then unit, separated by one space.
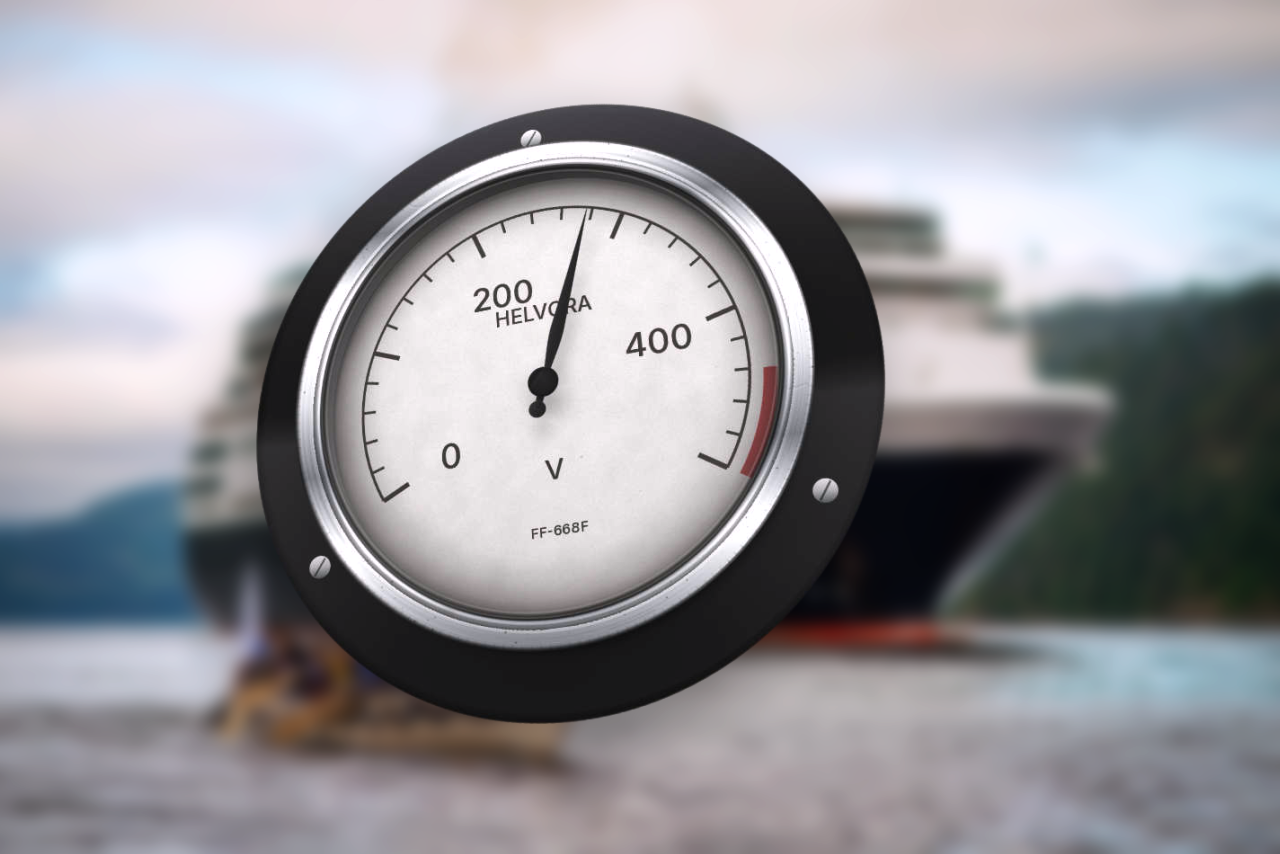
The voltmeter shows 280 V
